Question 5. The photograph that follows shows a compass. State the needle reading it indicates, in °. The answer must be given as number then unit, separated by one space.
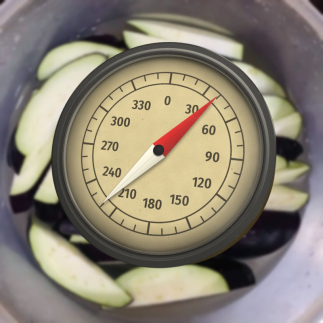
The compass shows 40 °
